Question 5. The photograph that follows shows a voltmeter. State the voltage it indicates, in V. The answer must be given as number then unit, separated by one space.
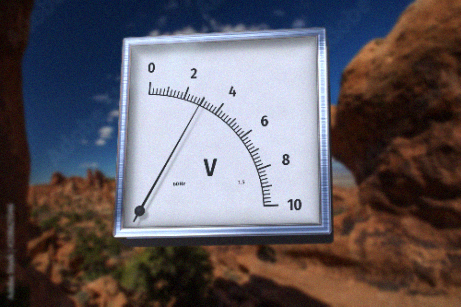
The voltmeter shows 3 V
